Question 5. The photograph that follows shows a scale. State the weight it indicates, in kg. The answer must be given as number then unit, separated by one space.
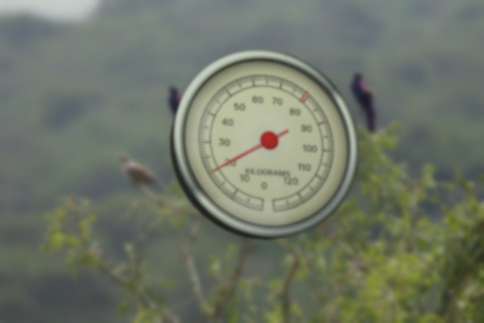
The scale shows 20 kg
